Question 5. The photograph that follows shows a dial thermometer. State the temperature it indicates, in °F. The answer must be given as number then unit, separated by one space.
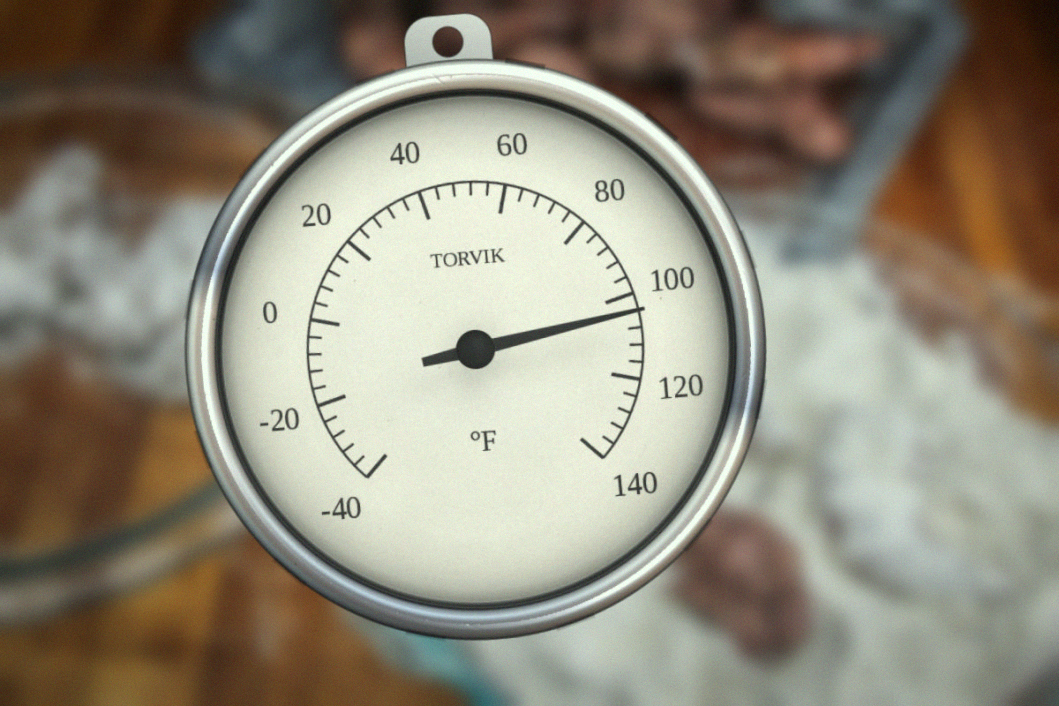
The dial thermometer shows 104 °F
